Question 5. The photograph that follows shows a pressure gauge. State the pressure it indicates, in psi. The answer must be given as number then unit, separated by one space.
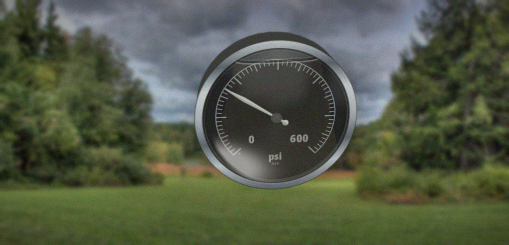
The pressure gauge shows 170 psi
